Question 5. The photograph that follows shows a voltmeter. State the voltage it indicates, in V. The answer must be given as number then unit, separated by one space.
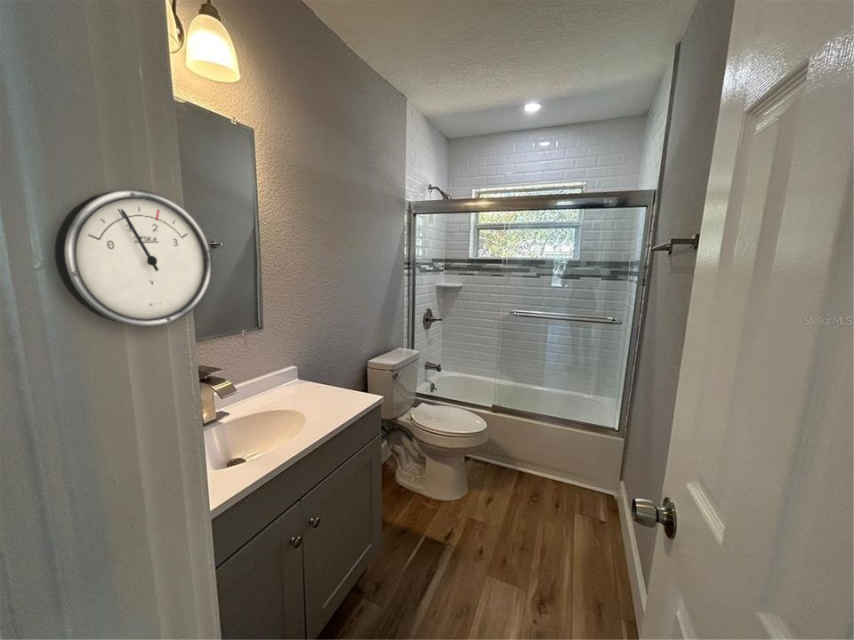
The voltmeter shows 1 V
